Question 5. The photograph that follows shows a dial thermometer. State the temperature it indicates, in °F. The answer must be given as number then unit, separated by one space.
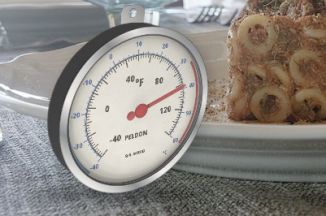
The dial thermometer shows 100 °F
